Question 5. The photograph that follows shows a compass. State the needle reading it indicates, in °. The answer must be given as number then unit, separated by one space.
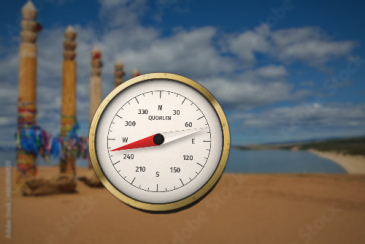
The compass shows 255 °
